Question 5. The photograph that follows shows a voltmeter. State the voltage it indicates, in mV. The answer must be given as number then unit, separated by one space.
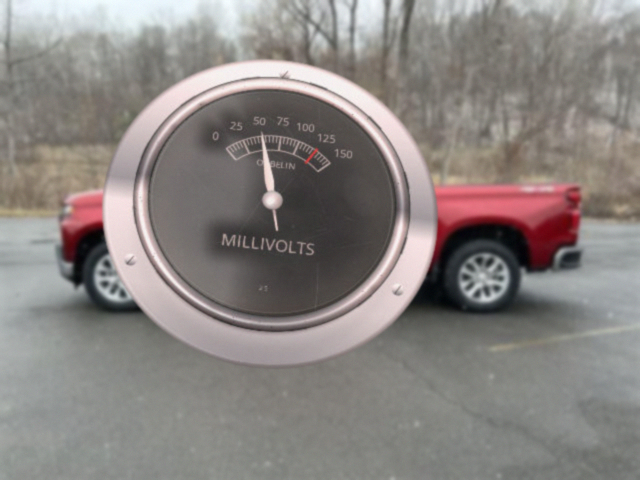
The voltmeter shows 50 mV
